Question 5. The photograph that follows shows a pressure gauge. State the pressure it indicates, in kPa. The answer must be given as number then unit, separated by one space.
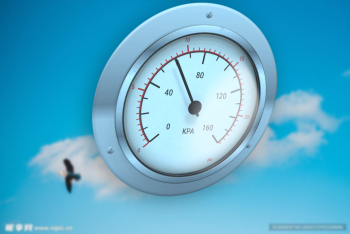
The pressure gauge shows 60 kPa
